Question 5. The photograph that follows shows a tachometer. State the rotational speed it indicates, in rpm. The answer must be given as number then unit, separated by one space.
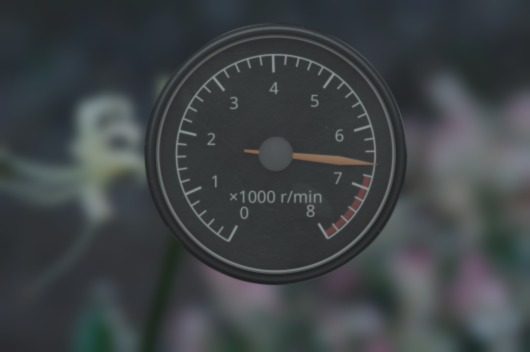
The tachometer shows 6600 rpm
